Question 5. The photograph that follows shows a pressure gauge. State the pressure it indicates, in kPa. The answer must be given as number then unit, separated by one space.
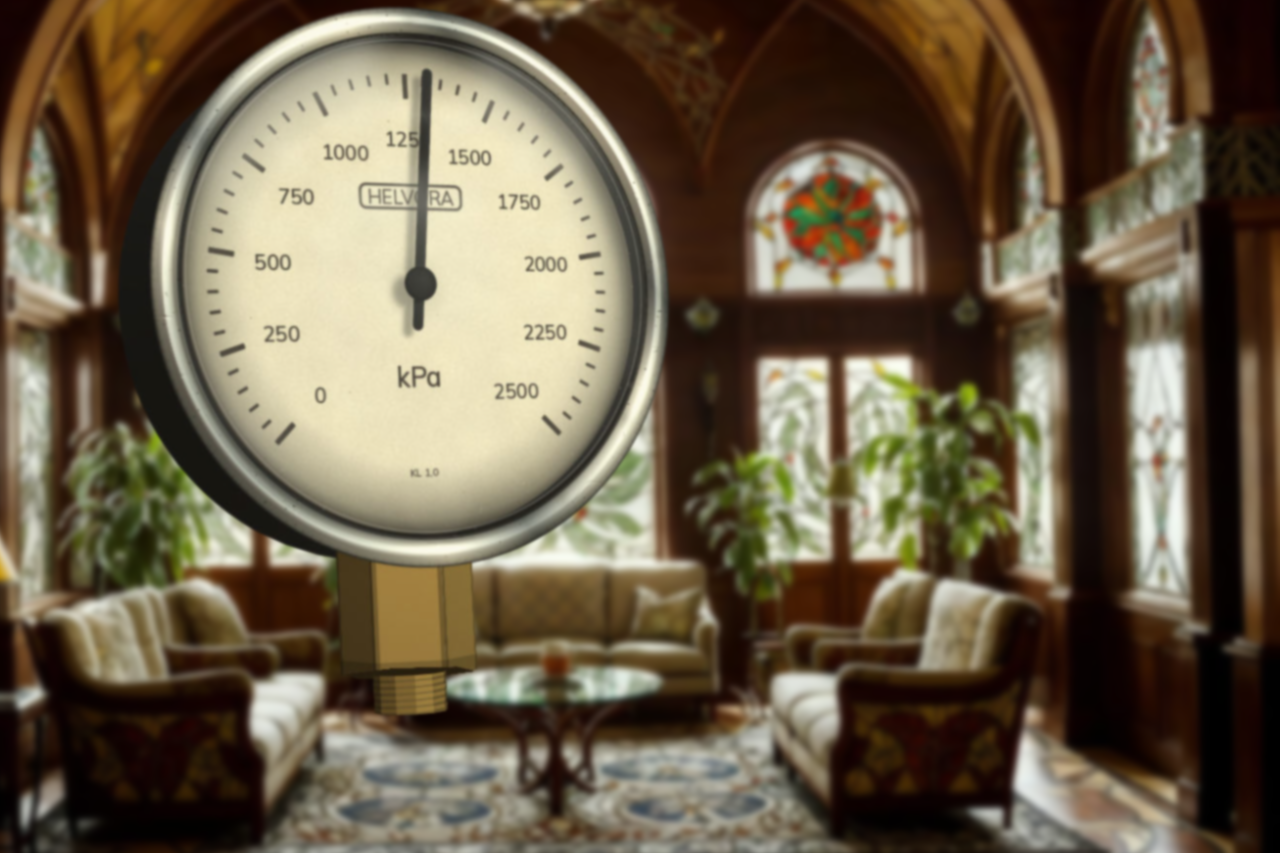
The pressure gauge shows 1300 kPa
